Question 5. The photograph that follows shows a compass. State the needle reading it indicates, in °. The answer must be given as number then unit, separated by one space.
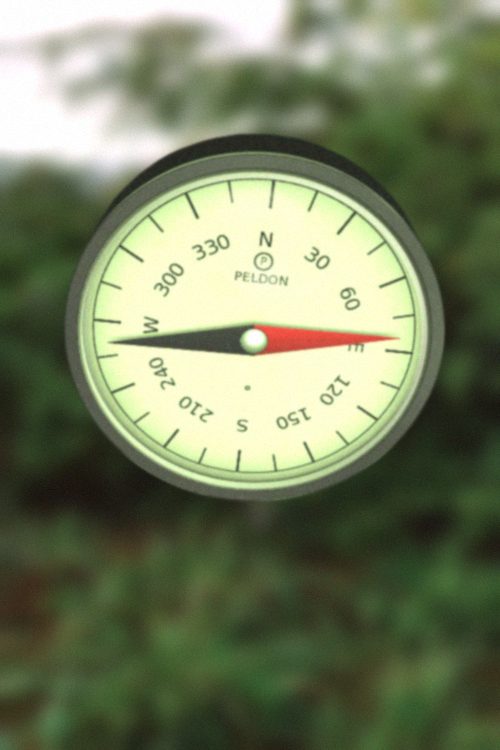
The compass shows 82.5 °
